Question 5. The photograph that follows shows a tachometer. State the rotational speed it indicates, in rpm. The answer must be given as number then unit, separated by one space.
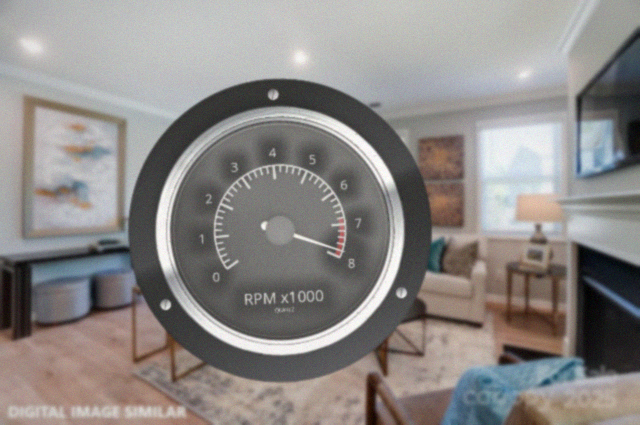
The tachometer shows 7800 rpm
